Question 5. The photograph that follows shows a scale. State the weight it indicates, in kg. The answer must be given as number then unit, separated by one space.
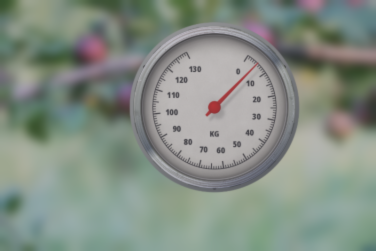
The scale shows 5 kg
